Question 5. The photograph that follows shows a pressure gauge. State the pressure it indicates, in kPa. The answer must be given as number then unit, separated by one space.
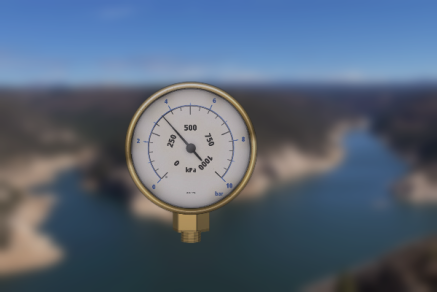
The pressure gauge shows 350 kPa
